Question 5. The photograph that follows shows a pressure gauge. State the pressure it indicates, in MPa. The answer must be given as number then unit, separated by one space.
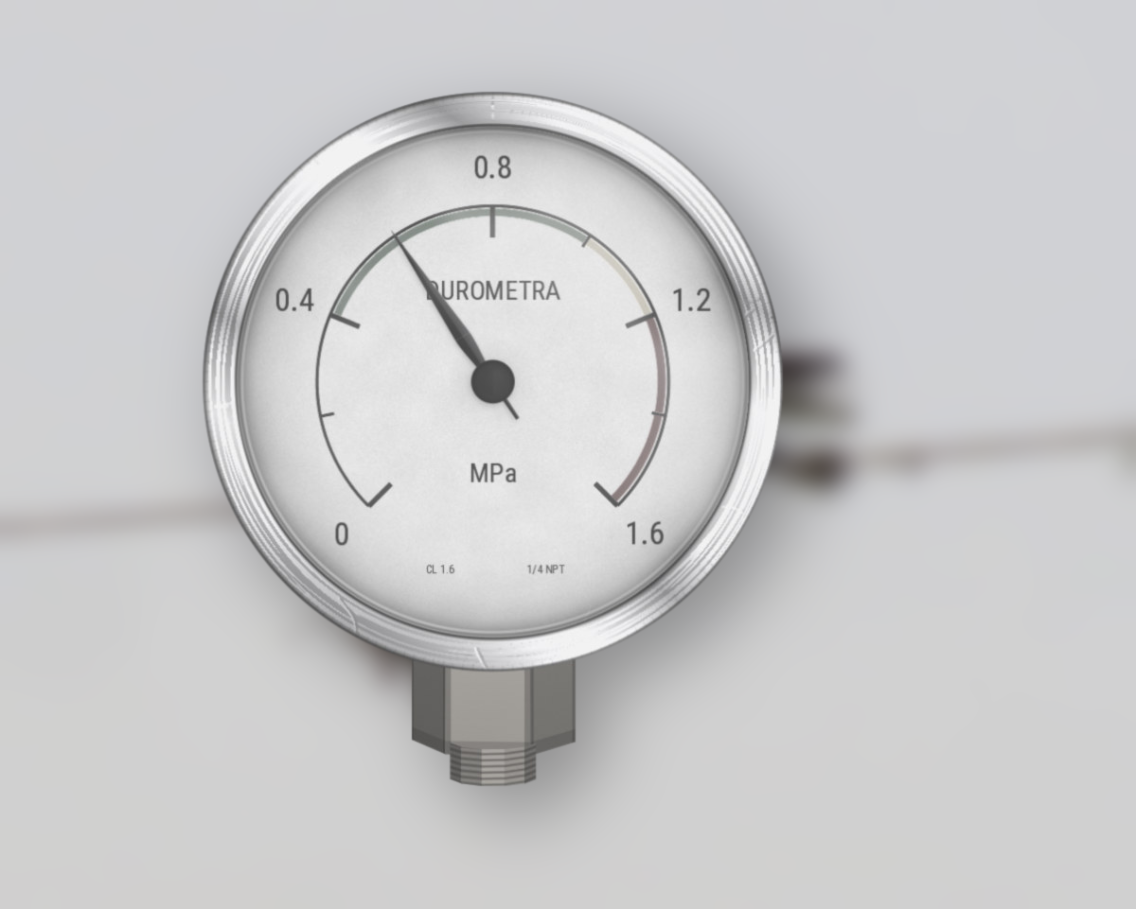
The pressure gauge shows 0.6 MPa
